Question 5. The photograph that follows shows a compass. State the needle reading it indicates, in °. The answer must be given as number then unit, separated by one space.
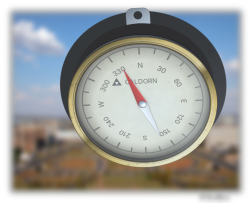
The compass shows 337.5 °
